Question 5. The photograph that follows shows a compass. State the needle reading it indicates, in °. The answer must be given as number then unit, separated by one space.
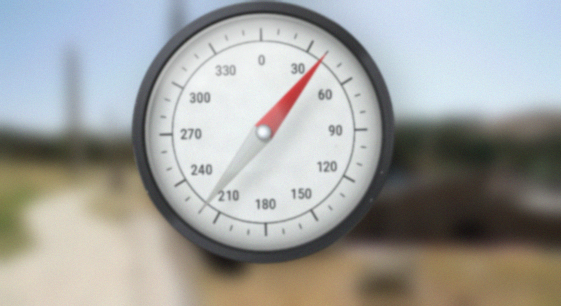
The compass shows 40 °
